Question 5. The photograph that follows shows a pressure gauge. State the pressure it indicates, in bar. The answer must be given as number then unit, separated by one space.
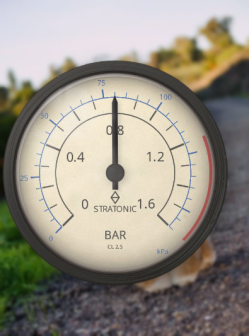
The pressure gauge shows 0.8 bar
